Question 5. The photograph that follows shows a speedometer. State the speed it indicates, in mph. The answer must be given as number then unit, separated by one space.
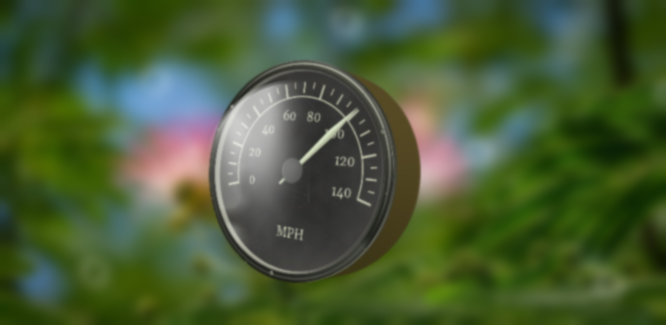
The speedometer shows 100 mph
